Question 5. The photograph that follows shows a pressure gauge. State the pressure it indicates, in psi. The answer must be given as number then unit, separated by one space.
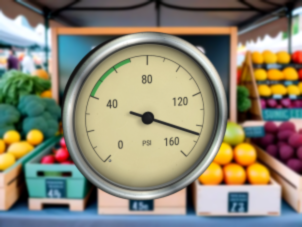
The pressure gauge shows 145 psi
